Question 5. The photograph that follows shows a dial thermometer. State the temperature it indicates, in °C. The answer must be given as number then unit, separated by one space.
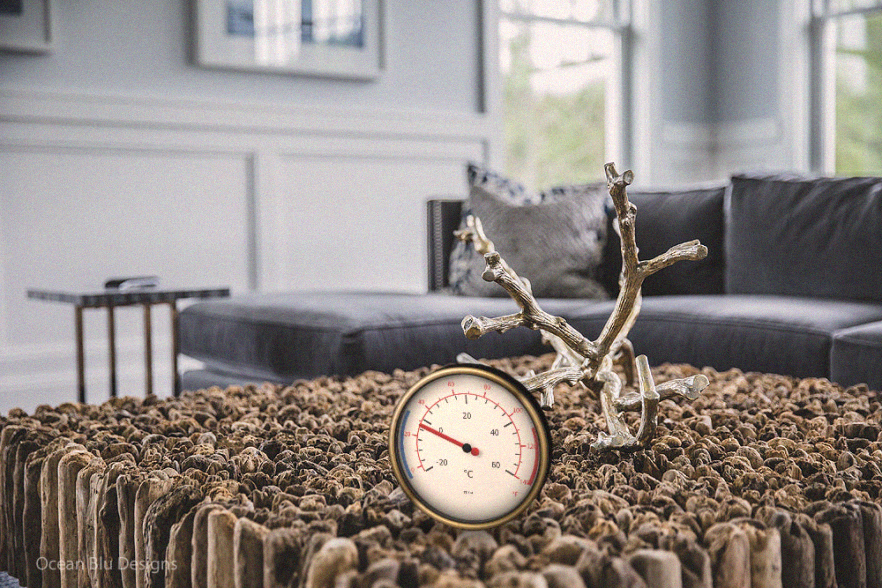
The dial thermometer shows -2 °C
